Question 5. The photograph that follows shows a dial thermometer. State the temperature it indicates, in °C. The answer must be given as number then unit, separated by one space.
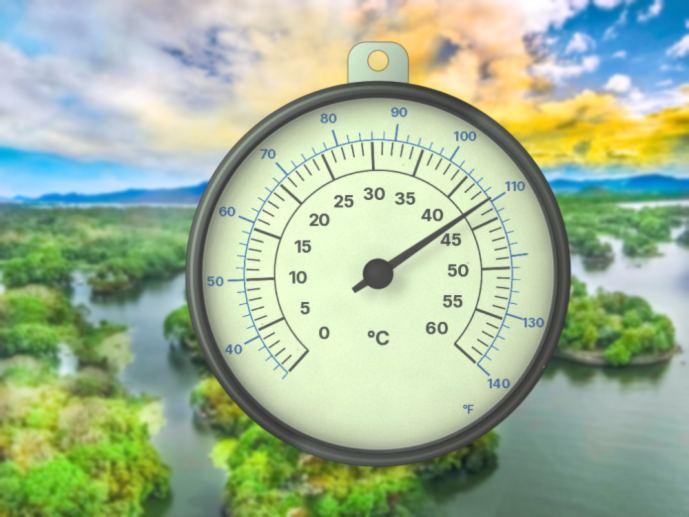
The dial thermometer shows 43 °C
